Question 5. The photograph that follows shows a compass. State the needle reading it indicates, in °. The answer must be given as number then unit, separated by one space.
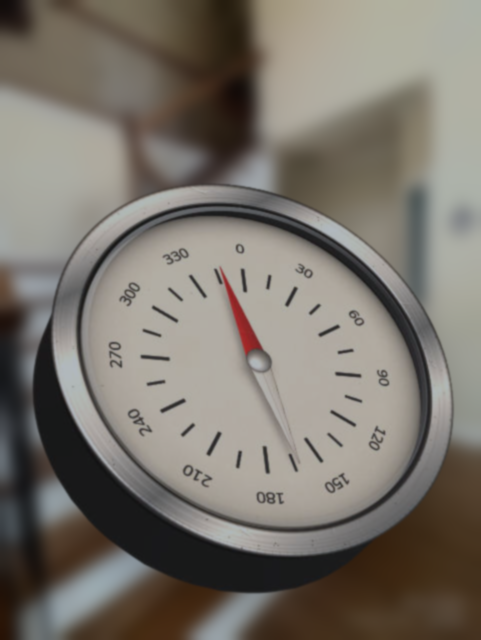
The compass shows 345 °
